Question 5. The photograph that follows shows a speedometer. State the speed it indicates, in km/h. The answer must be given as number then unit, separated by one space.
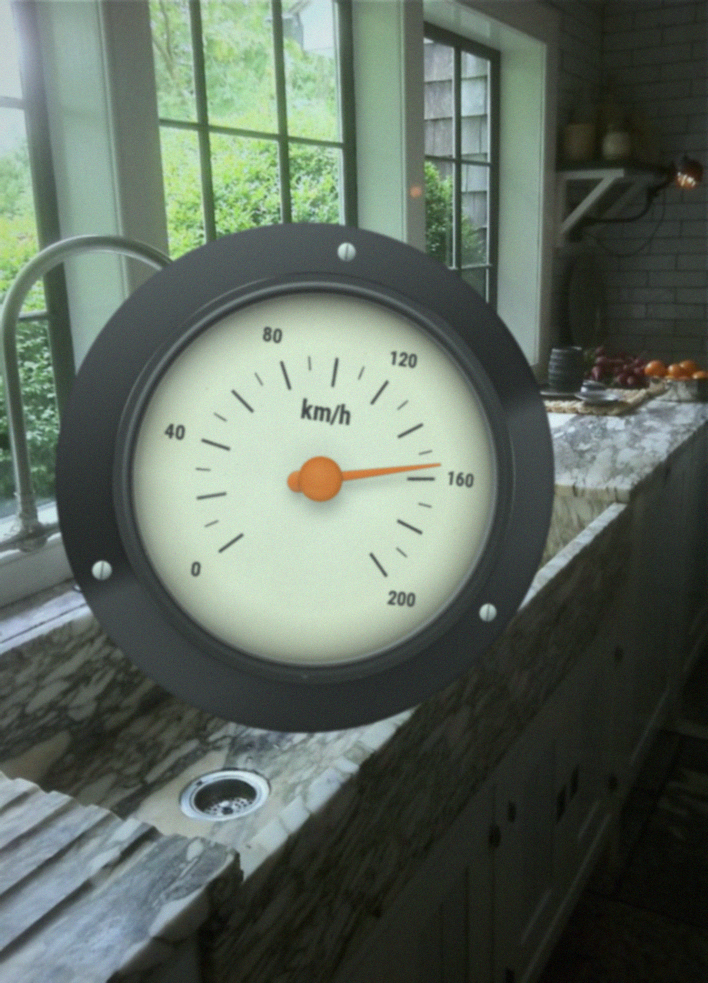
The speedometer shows 155 km/h
